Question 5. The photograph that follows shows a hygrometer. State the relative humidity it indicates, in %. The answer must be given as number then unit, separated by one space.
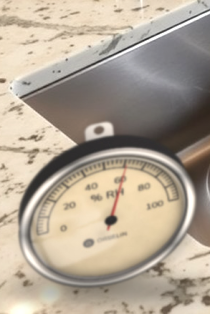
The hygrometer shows 60 %
